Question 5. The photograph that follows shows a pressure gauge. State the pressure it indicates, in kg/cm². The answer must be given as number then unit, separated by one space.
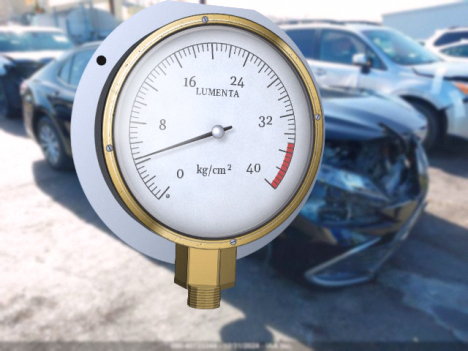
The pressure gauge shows 4.5 kg/cm²
